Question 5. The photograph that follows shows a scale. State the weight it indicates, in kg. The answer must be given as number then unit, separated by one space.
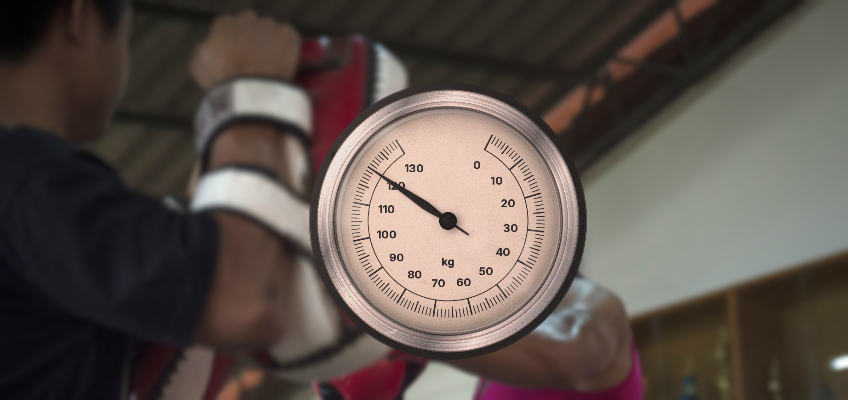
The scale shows 120 kg
